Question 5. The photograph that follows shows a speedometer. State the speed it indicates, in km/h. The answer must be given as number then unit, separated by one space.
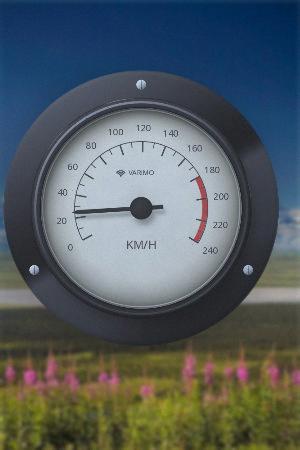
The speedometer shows 25 km/h
